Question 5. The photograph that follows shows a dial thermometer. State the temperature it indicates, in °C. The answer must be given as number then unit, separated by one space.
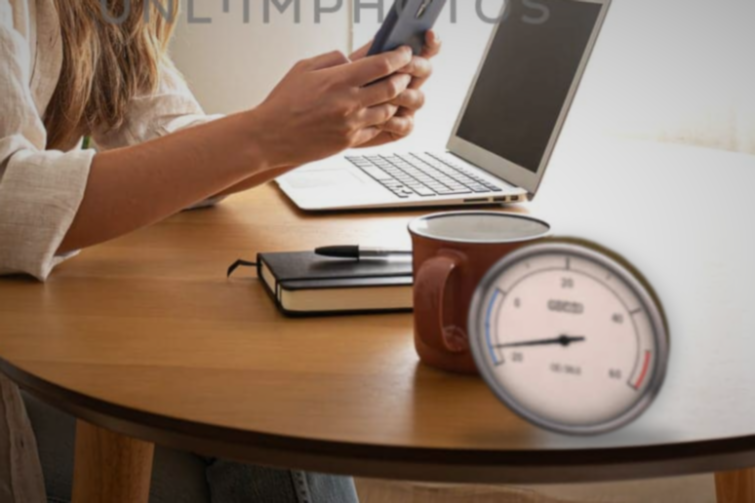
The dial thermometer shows -15 °C
